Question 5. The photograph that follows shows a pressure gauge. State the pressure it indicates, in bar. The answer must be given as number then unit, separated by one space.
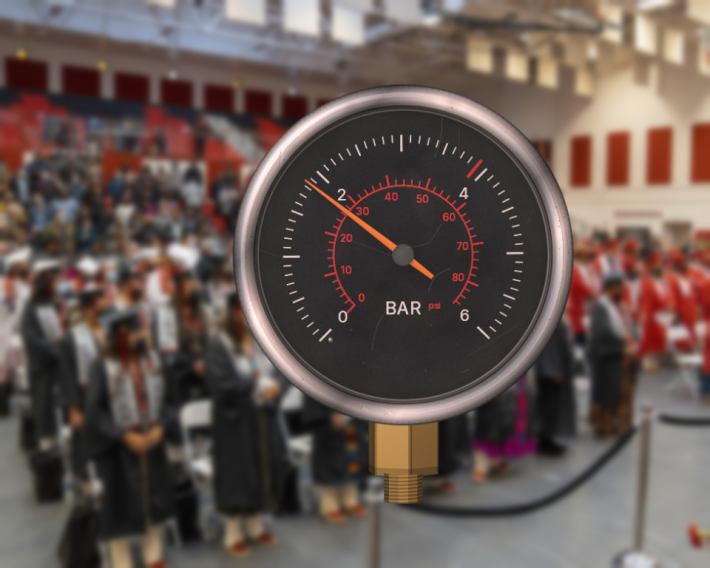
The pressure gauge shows 1.85 bar
